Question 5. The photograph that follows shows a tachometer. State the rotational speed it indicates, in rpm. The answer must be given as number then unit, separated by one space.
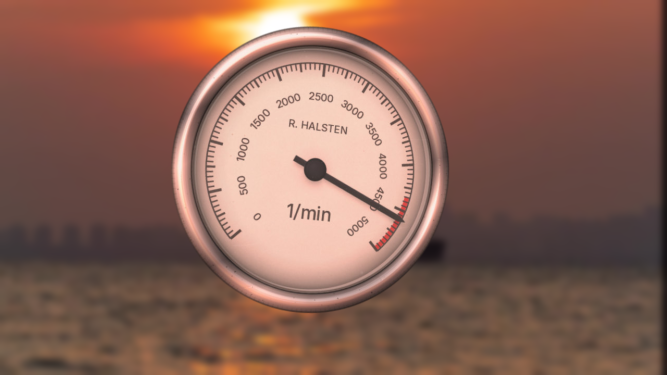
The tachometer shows 4600 rpm
